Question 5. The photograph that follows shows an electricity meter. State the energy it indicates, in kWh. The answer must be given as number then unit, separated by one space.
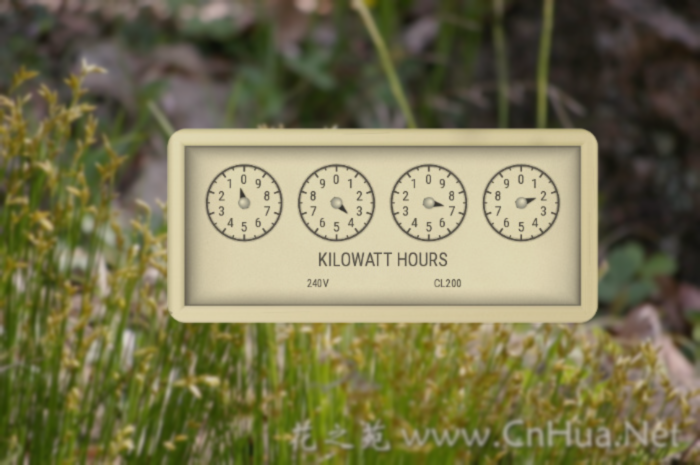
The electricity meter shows 372 kWh
